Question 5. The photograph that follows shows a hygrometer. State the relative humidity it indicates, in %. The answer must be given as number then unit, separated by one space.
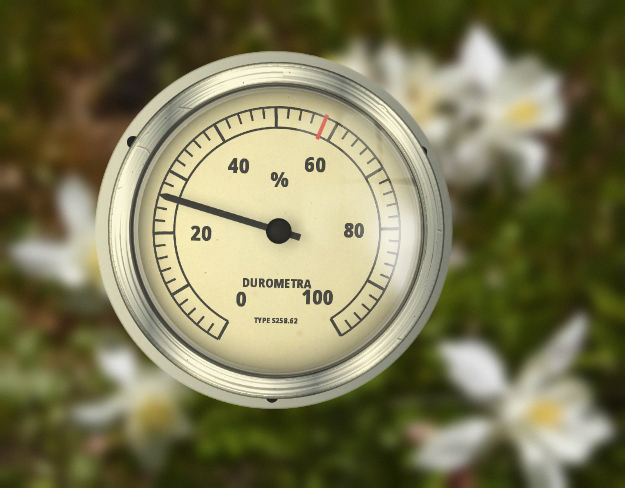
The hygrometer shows 26 %
